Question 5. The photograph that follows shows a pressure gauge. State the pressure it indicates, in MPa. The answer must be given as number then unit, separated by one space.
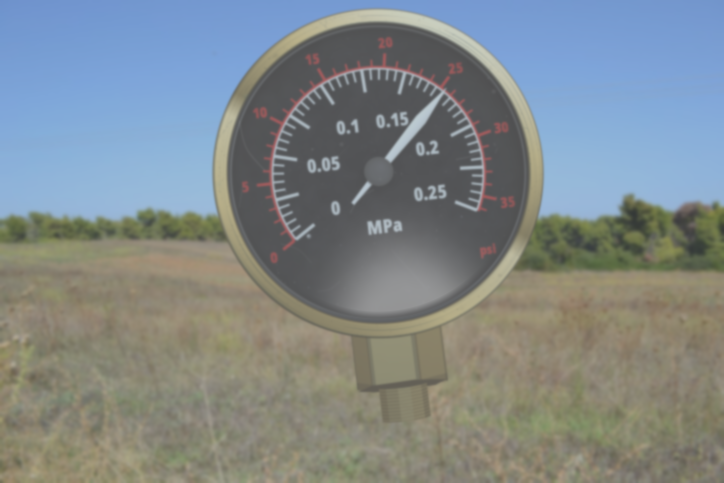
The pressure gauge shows 0.175 MPa
